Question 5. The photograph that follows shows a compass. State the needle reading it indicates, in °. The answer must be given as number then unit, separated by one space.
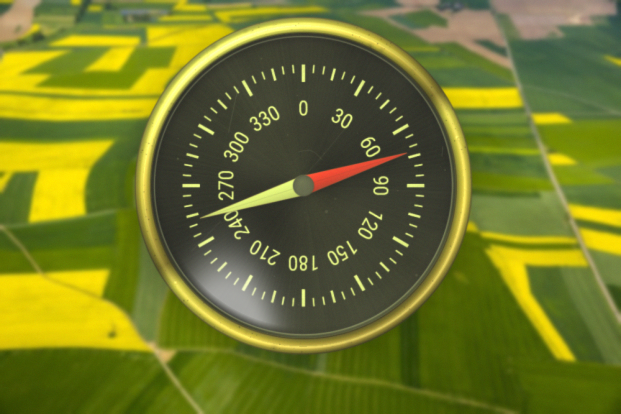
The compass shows 72.5 °
